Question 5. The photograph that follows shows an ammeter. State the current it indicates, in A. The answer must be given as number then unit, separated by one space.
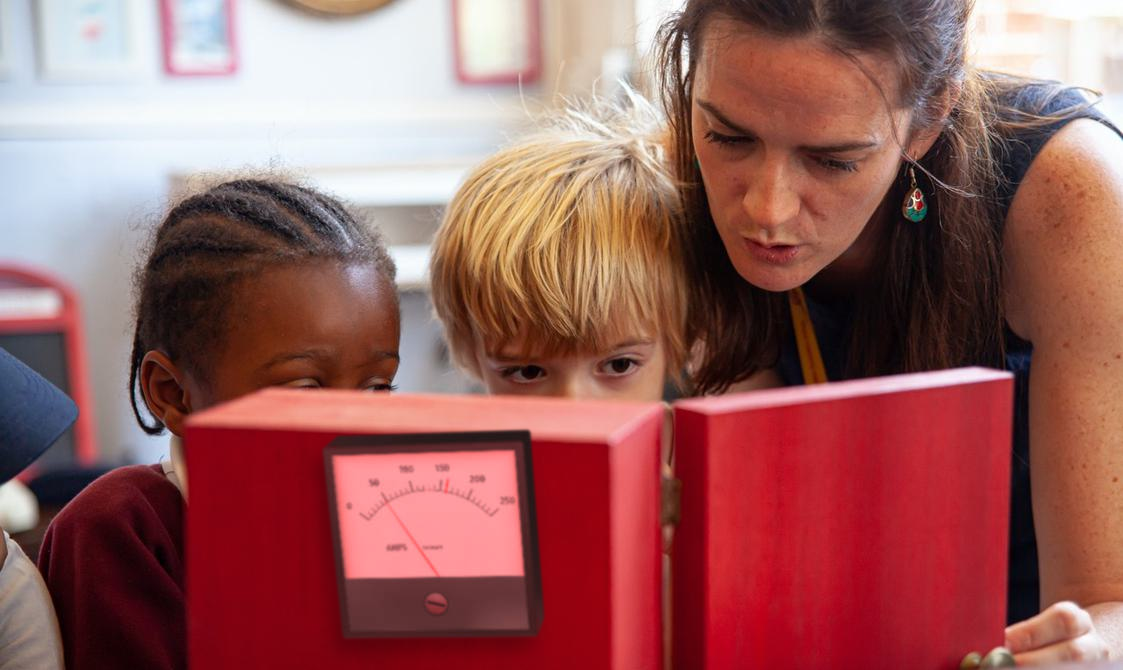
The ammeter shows 50 A
